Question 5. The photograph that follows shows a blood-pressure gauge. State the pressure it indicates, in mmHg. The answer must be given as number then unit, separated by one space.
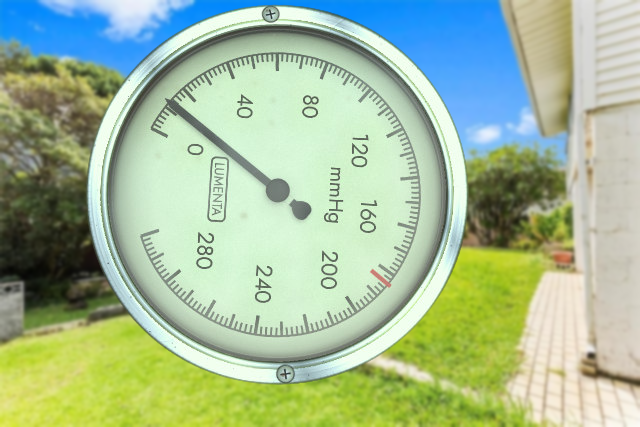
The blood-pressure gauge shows 12 mmHg
